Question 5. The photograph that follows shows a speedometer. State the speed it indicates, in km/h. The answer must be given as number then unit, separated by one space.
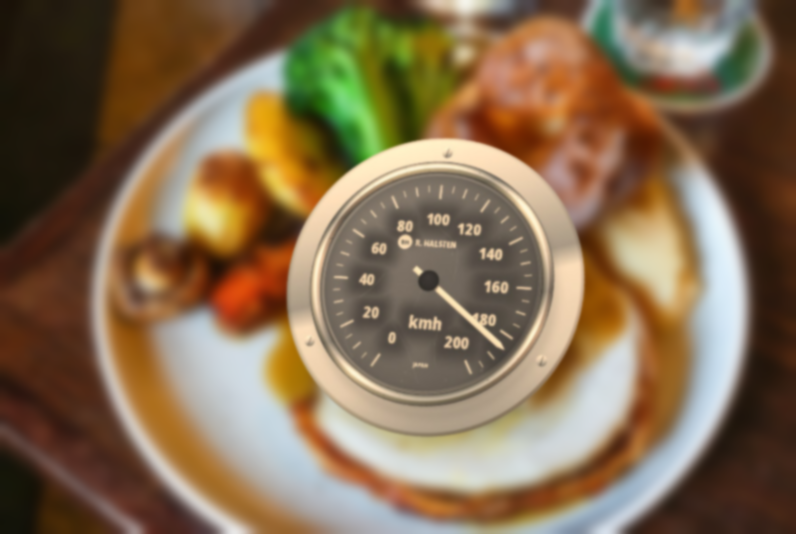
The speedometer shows 185 km/h
